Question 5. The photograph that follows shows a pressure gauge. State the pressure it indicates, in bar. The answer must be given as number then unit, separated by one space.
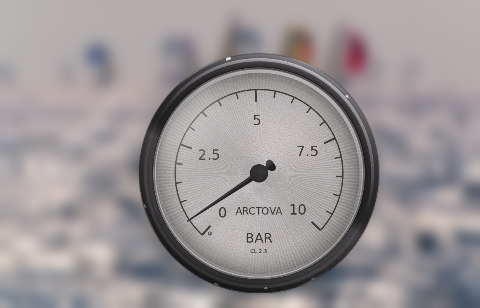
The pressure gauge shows 0.5 bar
